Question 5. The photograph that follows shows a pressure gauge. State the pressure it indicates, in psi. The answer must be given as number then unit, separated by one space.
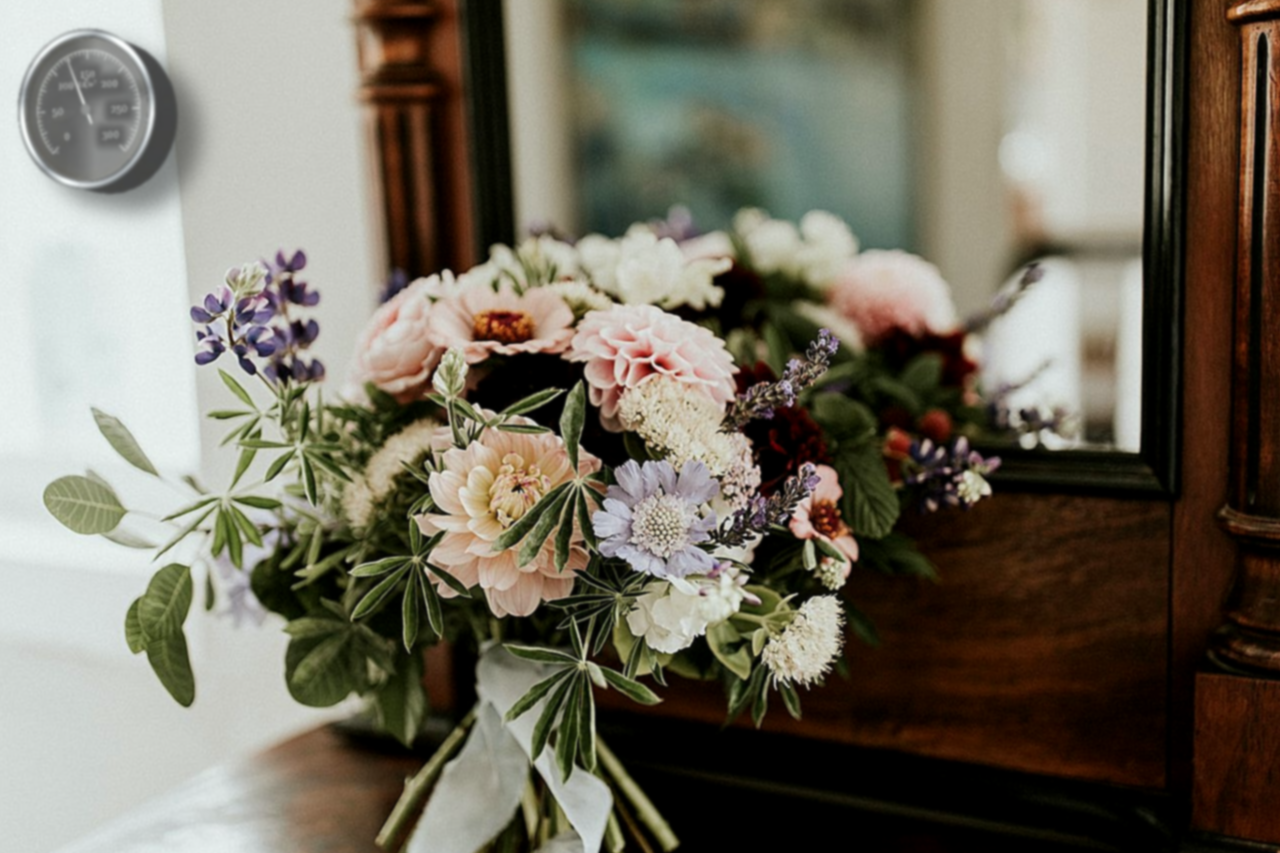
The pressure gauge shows 125 psi
